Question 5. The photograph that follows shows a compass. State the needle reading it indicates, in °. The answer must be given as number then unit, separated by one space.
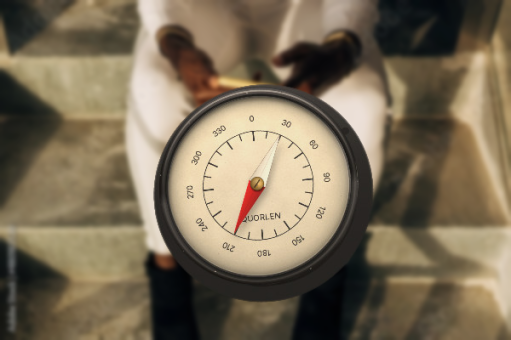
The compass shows 210 °
